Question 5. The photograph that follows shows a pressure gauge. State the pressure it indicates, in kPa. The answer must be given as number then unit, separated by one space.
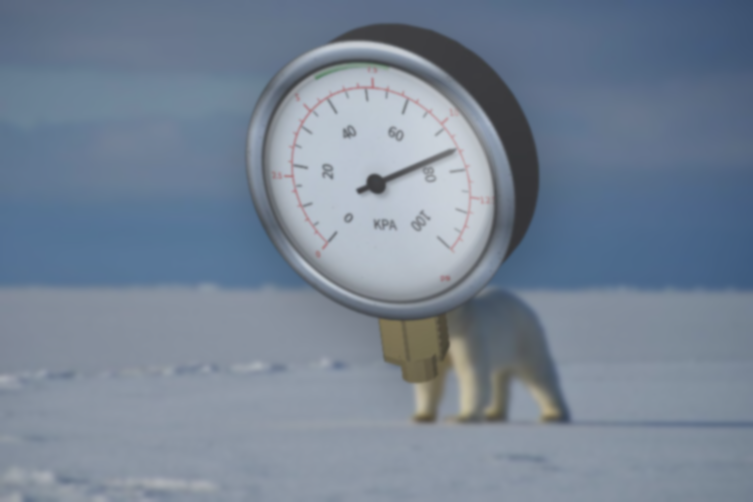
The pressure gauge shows 75 kPa
